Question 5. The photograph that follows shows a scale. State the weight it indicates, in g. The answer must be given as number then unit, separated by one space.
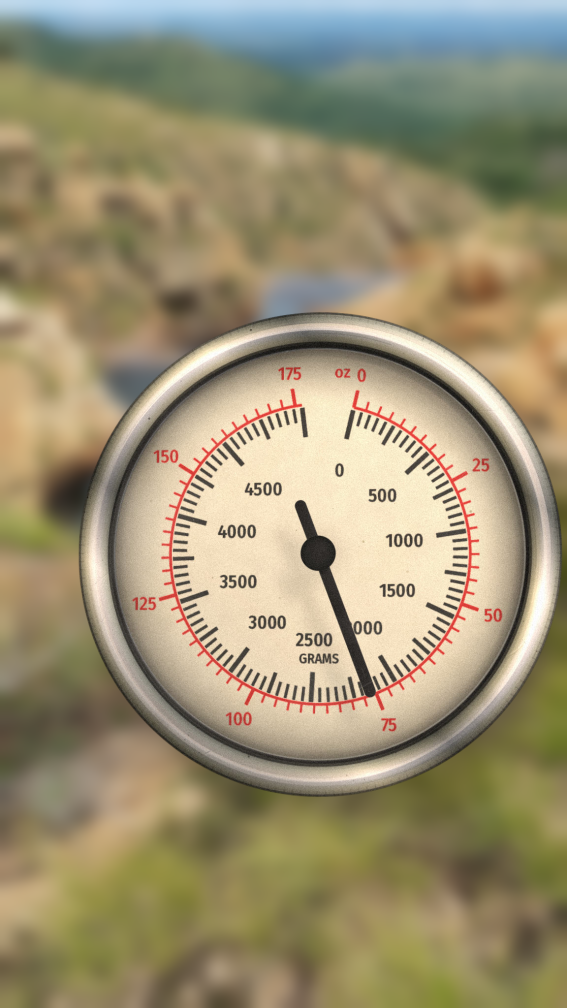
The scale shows 2150 g
